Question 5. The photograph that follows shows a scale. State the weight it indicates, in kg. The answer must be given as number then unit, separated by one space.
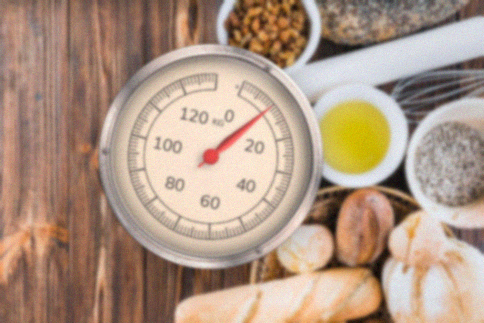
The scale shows 10 kg
